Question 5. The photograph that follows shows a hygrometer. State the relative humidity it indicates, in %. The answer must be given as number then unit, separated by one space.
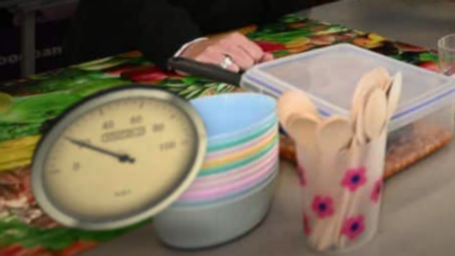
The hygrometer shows 20 %
